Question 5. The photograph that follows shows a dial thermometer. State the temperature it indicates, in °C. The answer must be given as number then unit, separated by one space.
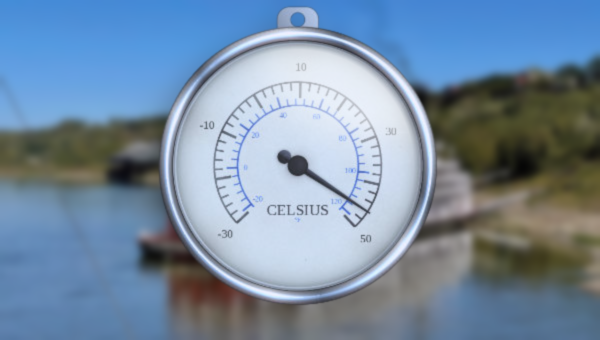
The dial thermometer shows 46 °C
